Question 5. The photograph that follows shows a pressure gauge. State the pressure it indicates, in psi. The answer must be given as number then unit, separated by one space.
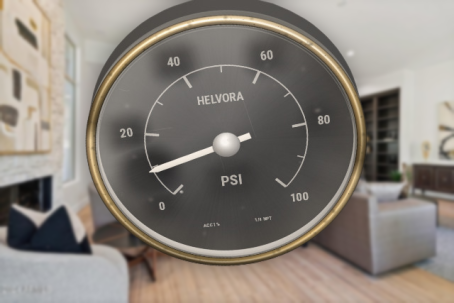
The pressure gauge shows 10 psi
